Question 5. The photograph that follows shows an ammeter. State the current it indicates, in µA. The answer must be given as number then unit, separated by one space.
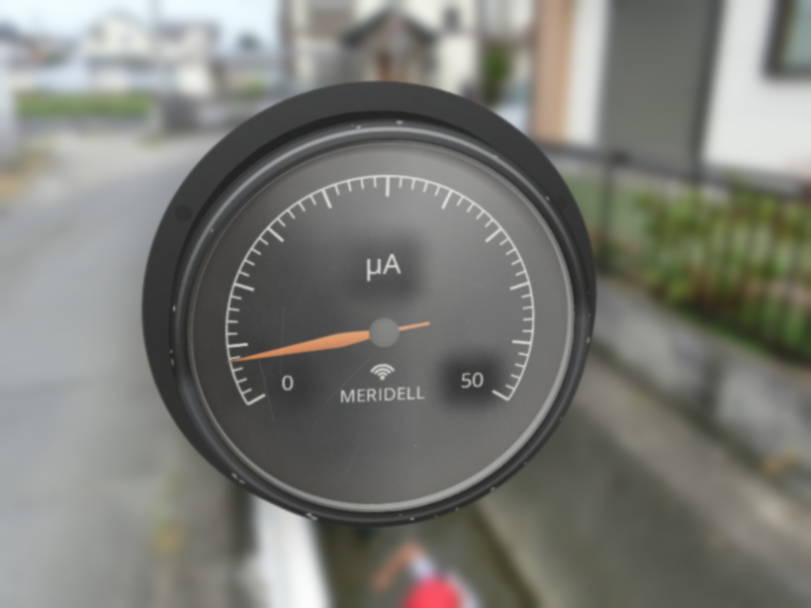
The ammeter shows 4 µA
